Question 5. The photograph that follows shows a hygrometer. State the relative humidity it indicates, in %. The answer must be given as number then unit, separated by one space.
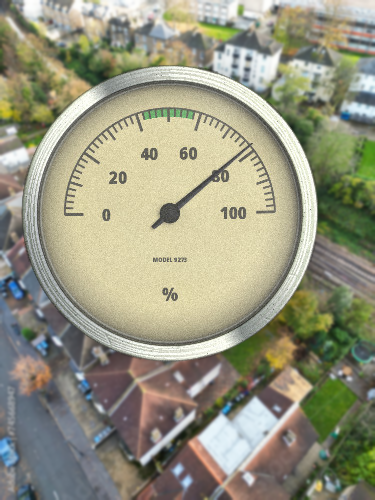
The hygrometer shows 78 %
